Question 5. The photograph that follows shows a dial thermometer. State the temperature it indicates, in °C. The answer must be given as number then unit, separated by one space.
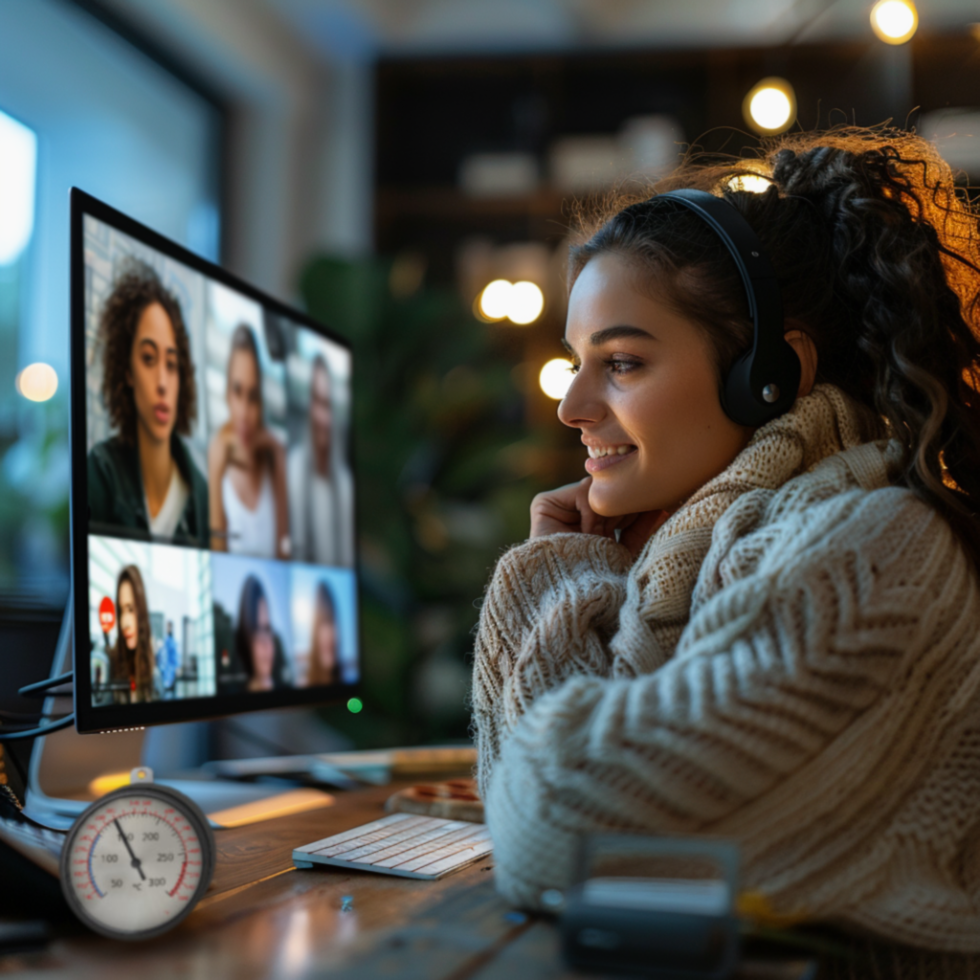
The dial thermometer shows 150 °C
